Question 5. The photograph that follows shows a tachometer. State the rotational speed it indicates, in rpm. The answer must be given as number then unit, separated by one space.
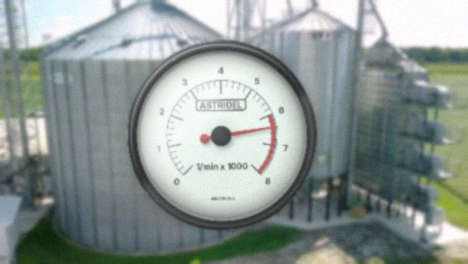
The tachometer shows 6400 rpm
